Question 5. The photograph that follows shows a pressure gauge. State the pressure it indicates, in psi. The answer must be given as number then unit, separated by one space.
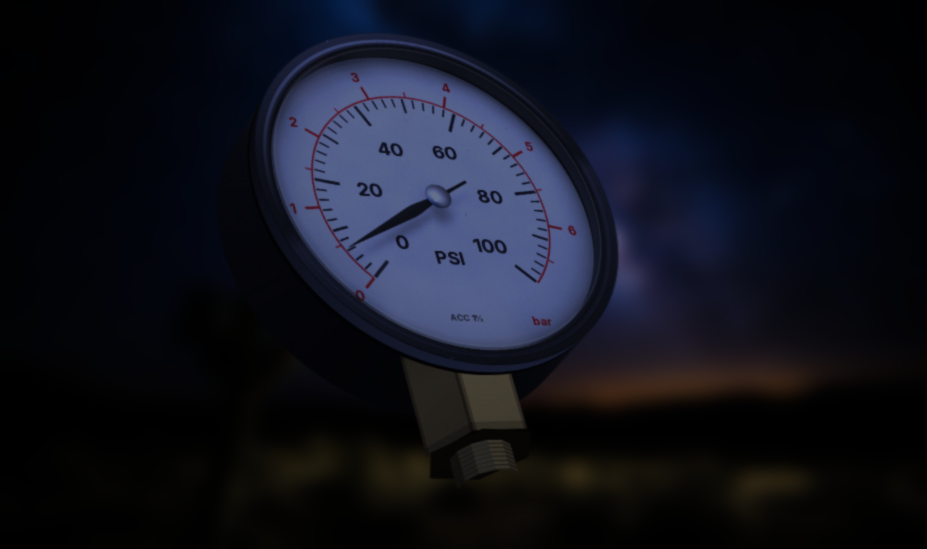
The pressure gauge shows 6 psi
